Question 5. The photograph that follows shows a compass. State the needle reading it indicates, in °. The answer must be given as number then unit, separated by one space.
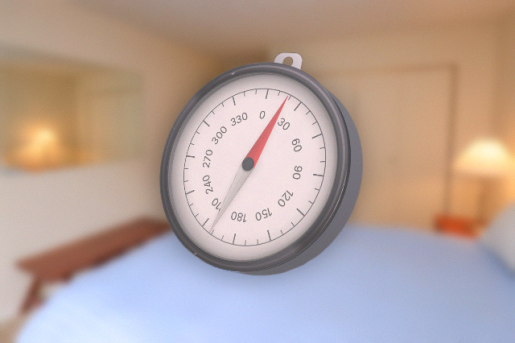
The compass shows 20 °
